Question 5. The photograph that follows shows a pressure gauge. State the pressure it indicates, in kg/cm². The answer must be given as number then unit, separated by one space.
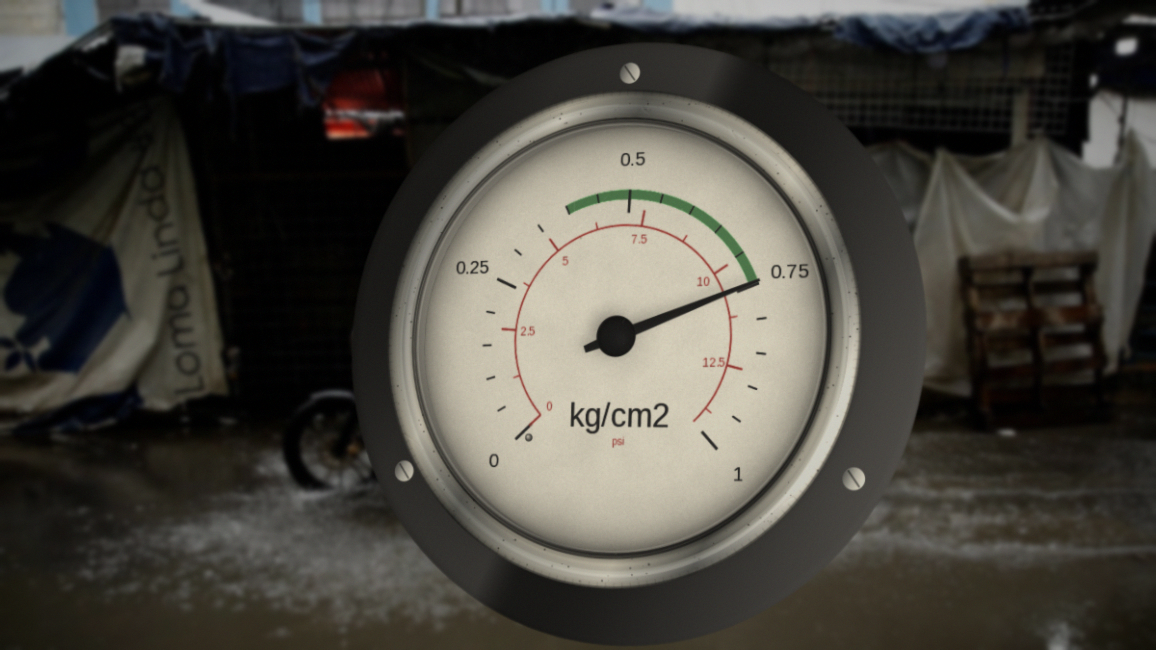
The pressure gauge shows 0.75 kg/cm²
